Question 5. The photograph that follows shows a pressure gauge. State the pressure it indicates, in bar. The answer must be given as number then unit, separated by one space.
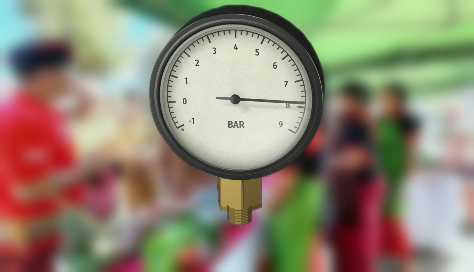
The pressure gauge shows 7.8 bar
